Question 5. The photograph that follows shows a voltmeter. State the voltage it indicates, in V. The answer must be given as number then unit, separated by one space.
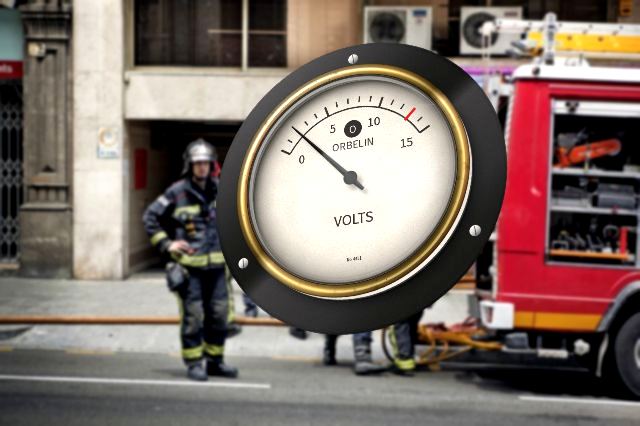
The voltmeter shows 2 V
